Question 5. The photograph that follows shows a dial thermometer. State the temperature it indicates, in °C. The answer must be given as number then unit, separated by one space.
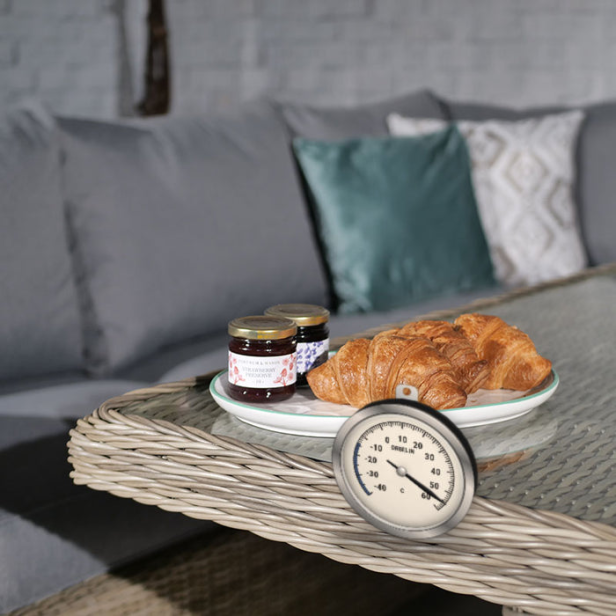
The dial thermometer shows 55 °C
